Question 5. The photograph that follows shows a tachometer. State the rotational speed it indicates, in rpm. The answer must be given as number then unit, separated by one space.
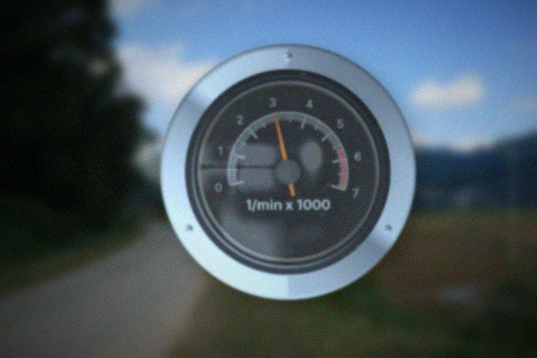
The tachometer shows 3000 rpm
